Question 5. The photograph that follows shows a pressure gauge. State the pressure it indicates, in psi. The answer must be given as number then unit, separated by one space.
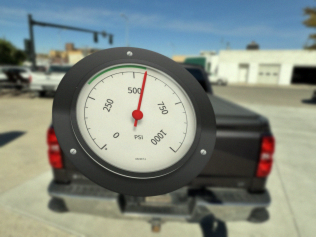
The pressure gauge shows 550 psi
